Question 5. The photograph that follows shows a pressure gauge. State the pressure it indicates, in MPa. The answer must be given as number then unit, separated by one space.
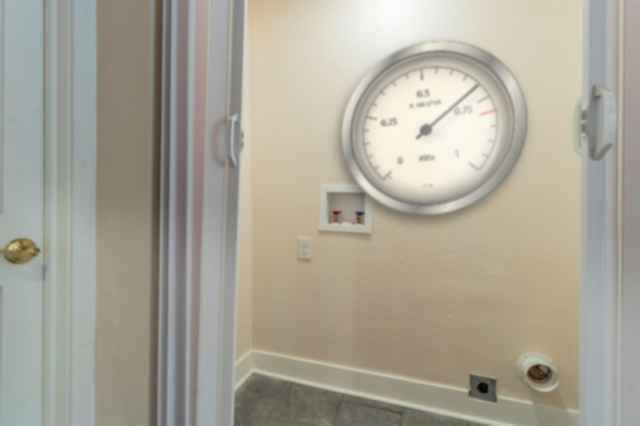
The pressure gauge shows 0.7 MPa
